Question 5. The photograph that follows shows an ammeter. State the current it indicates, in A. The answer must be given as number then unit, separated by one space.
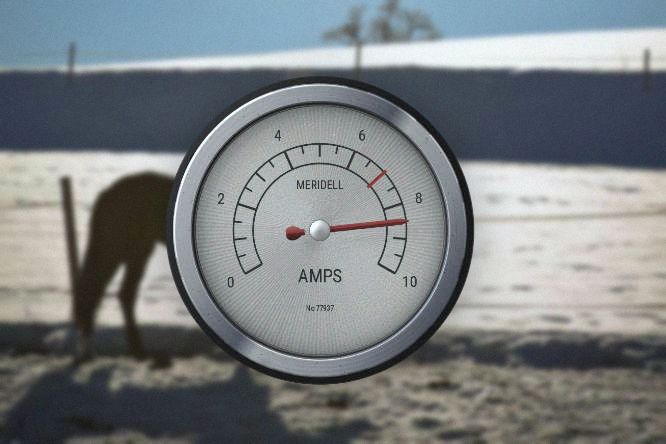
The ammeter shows 8.5 A
